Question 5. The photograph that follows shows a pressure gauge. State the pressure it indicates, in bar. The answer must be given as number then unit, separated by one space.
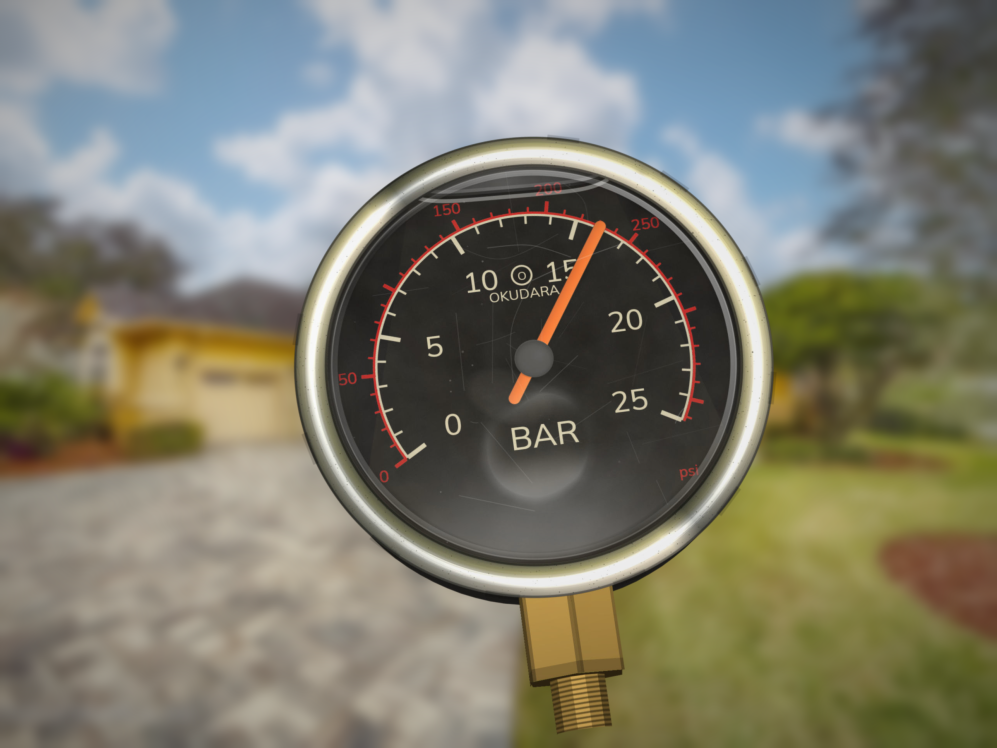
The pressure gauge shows 16 bar
